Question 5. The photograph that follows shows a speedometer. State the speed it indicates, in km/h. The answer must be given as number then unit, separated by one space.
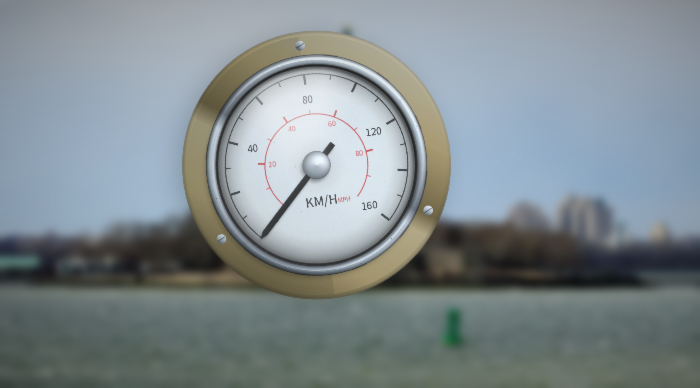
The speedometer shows 0 km/h
